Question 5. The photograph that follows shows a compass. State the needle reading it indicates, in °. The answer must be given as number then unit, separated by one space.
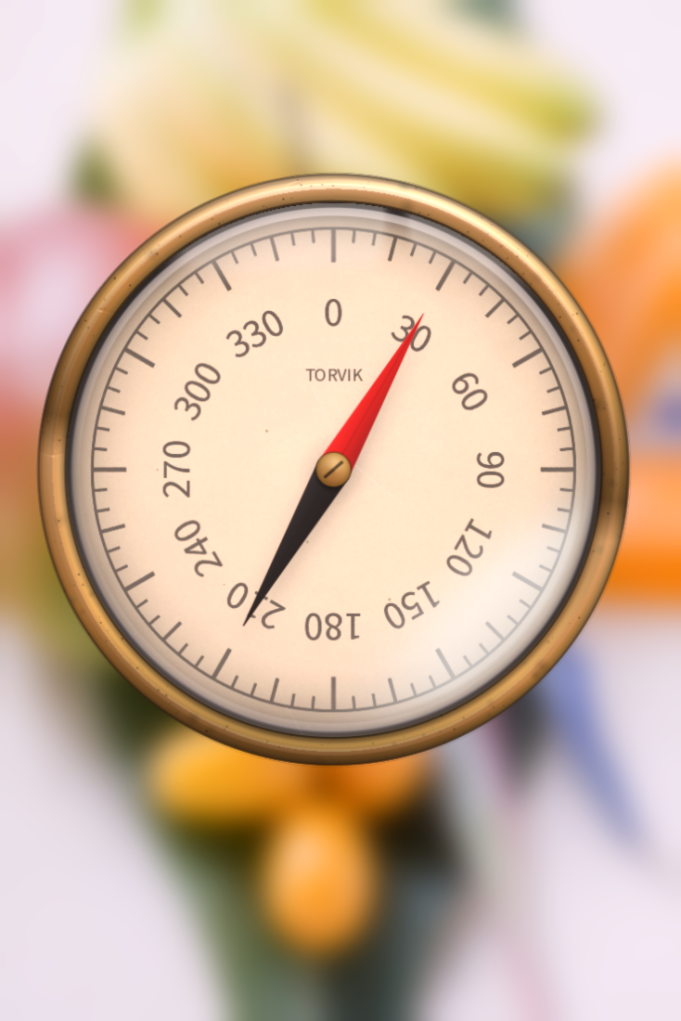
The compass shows 30 °
